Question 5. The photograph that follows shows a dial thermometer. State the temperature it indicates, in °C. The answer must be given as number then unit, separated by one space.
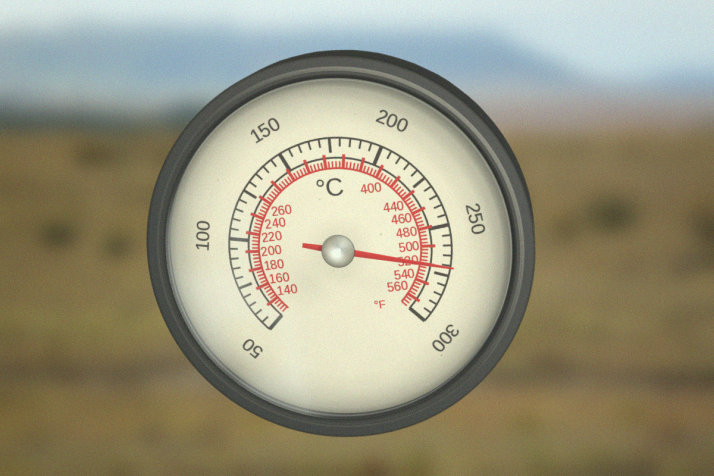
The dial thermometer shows 270 °C
